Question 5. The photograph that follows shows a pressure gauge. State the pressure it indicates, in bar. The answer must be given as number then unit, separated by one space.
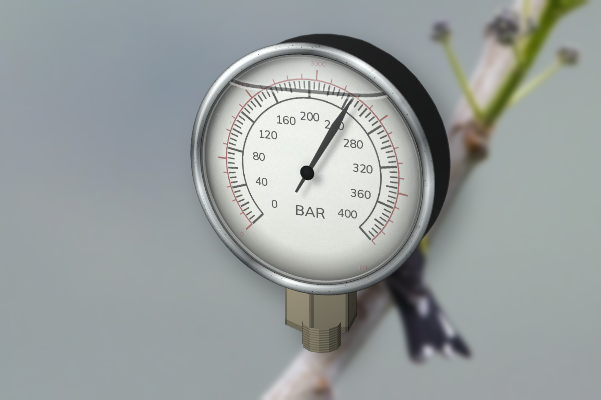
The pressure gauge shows 245 bar
